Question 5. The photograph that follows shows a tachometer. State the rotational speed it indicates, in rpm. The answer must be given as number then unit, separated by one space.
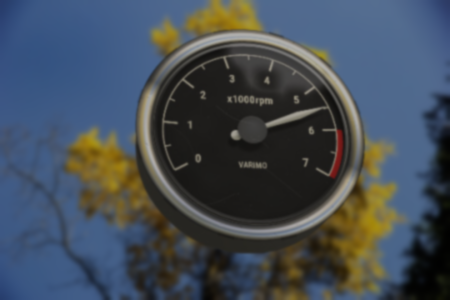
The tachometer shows 5500 rpm
